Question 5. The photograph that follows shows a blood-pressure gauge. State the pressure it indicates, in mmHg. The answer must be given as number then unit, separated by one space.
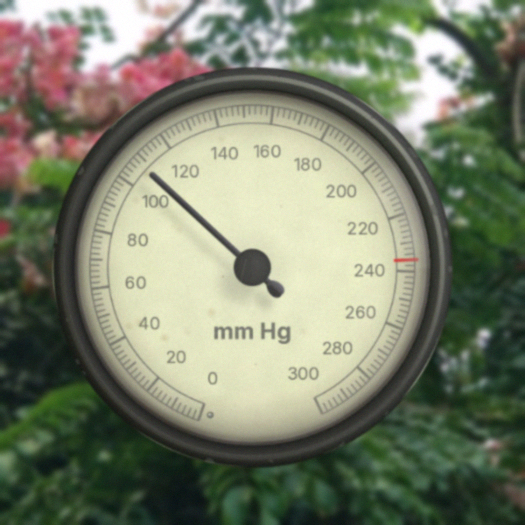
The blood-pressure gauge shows 108 mmHg
